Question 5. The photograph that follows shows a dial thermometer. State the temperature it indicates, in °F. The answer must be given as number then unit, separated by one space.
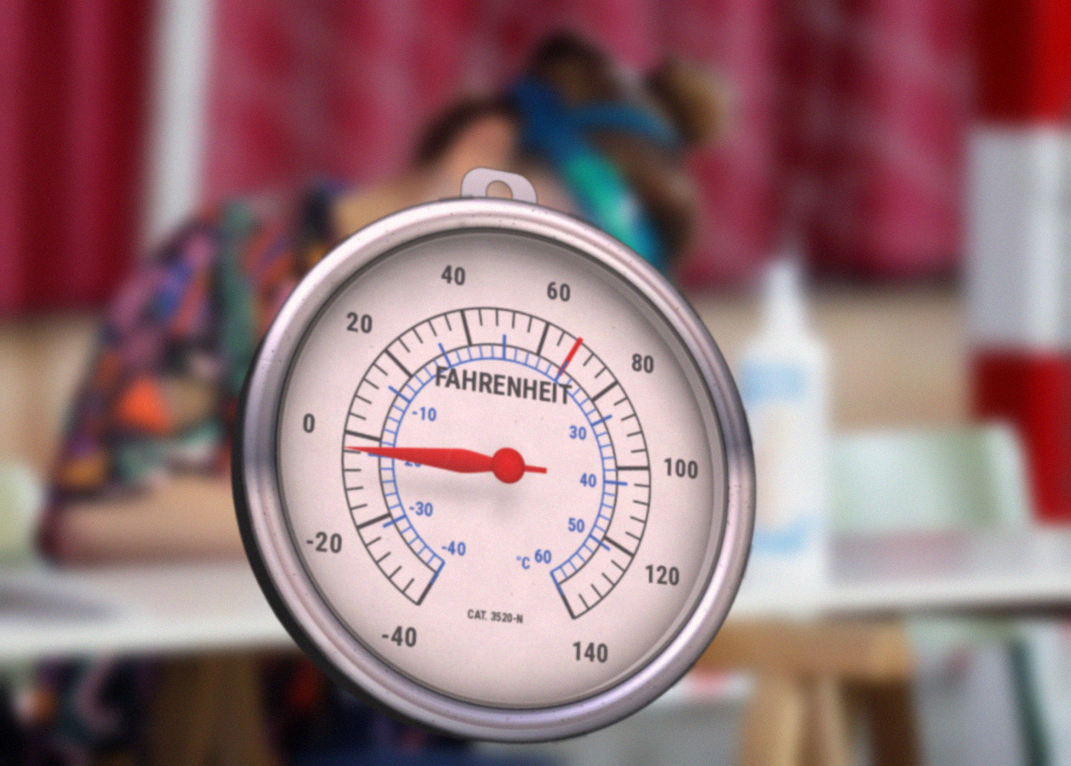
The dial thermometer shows -4 °F
